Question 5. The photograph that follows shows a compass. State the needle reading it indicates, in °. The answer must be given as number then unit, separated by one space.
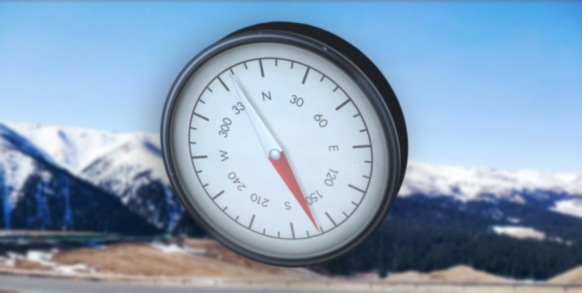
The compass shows 160 °
